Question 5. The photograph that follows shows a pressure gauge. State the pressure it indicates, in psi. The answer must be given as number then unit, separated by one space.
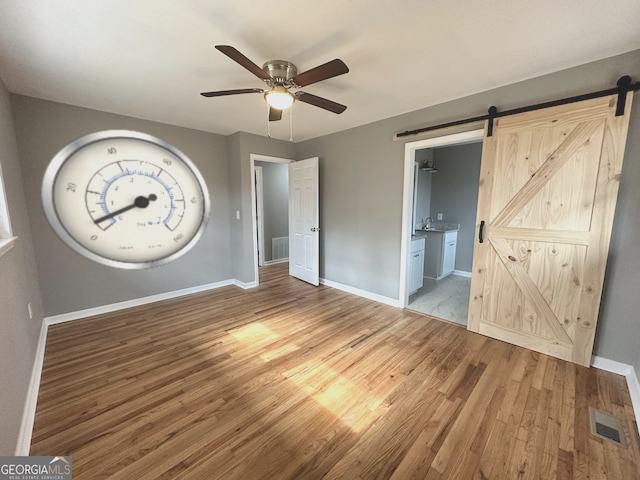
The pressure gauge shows 5 psi
